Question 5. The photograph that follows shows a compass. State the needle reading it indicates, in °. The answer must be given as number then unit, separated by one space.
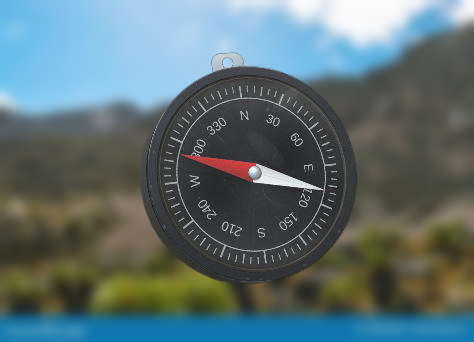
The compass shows 290 °
